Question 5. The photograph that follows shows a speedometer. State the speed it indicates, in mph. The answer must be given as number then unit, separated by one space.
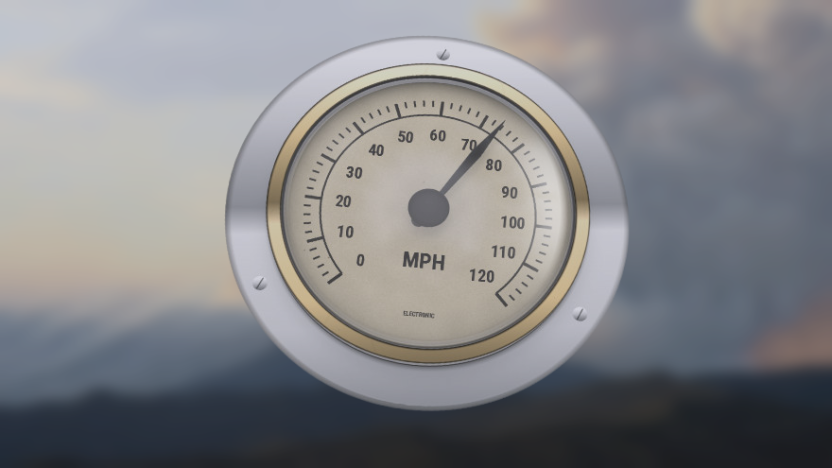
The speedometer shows 74 mph
